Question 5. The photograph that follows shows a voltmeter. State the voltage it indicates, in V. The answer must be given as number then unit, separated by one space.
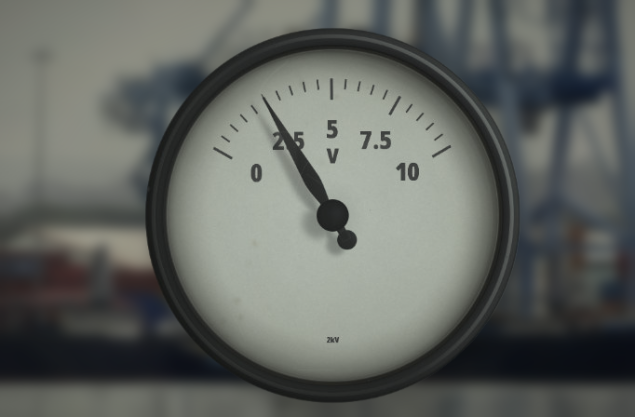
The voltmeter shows 2.5 V
